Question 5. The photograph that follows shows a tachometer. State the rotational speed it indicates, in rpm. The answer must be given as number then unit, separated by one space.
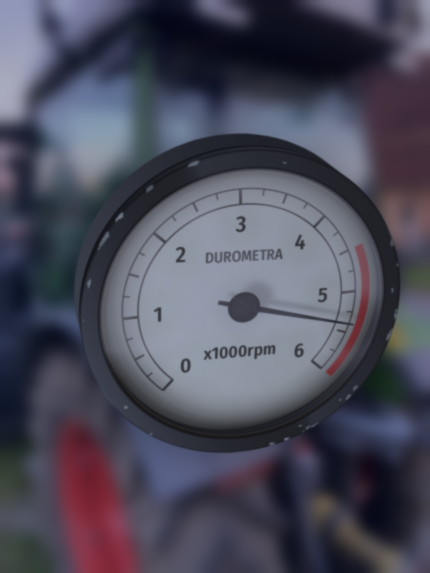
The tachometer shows 5375 rpm
